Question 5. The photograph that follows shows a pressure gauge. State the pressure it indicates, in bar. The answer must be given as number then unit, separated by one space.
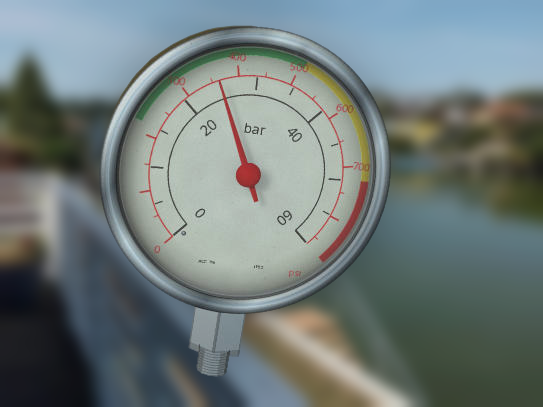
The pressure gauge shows 25 bar
